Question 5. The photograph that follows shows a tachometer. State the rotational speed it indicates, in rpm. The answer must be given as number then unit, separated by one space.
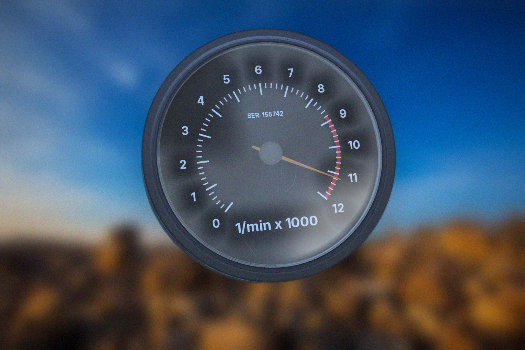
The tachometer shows 11200 rpm
